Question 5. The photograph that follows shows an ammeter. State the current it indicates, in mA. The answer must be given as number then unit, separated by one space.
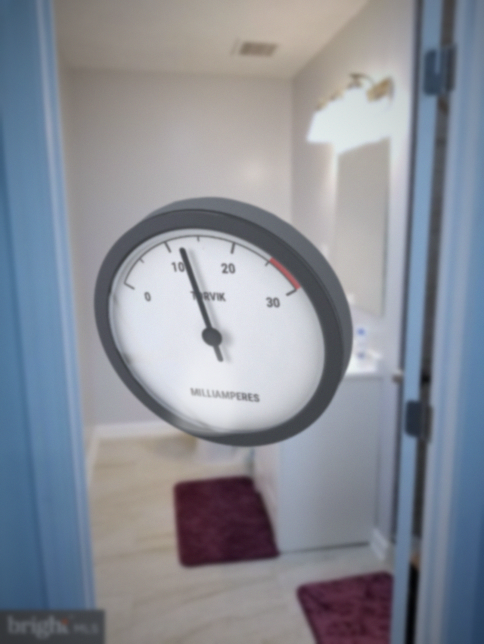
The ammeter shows 12.5 mA
